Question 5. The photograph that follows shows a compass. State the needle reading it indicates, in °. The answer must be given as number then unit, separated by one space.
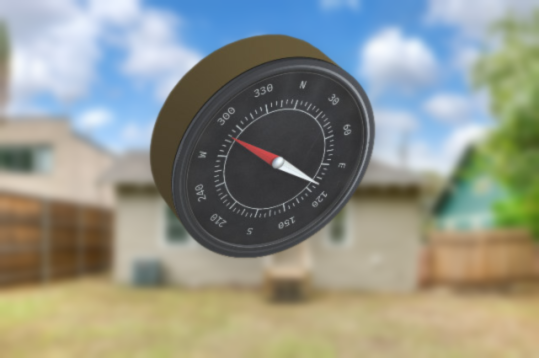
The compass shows 290 °
